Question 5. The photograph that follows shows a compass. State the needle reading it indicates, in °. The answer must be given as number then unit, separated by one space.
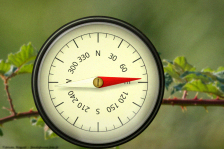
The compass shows 85 °
